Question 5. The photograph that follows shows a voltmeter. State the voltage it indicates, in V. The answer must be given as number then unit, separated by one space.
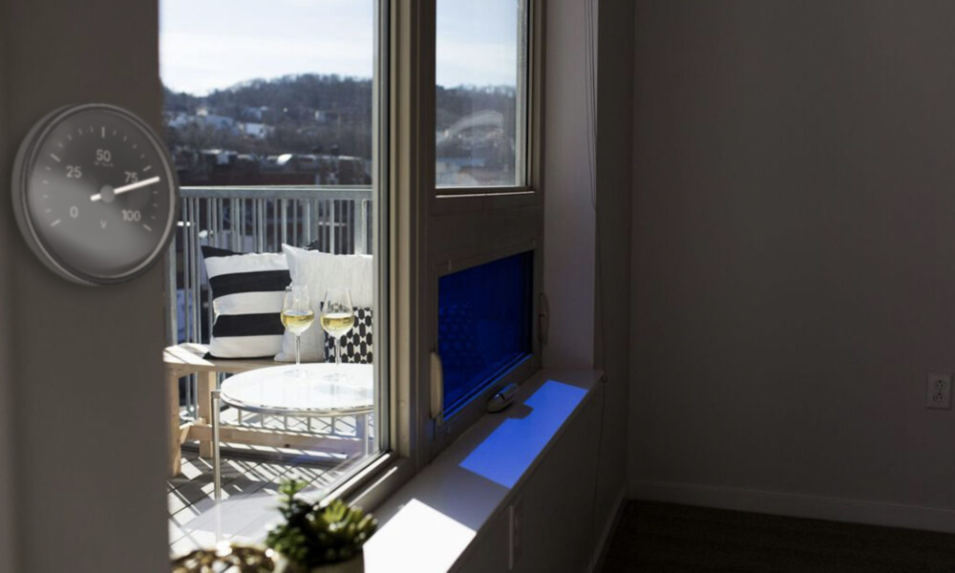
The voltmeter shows 80 V
